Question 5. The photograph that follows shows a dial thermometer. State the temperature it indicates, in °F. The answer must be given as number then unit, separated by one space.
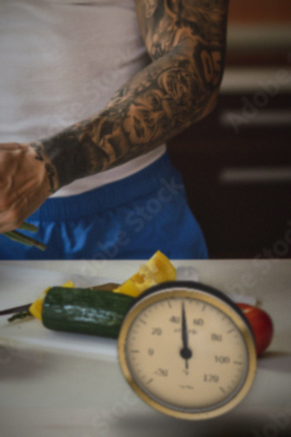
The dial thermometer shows 48 °F
